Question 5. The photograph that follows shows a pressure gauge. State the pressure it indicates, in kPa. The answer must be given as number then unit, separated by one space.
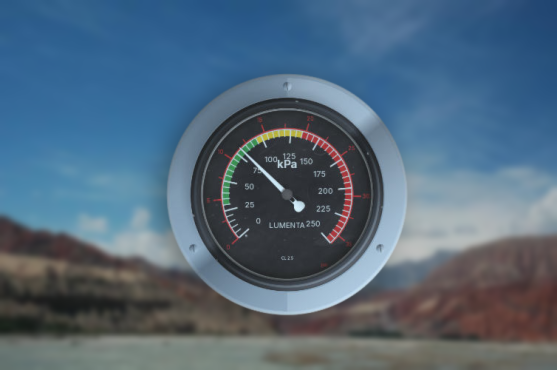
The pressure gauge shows 80 kPa
